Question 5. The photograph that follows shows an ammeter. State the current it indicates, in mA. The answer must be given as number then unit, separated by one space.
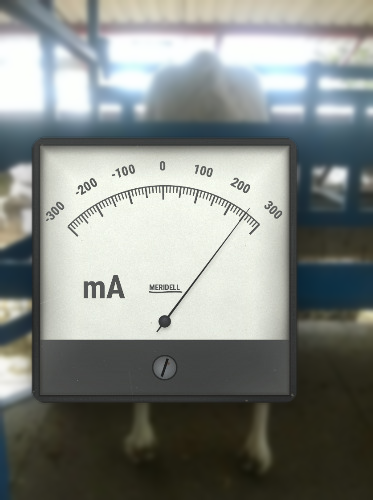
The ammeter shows 250 mA
